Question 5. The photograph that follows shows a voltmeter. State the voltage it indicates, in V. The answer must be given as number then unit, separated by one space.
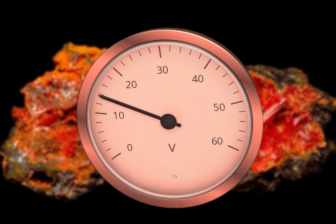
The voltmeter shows 14 V
